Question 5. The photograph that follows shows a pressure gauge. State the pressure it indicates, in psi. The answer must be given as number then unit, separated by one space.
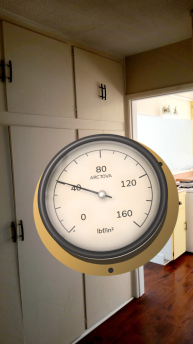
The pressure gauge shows 40 psi
